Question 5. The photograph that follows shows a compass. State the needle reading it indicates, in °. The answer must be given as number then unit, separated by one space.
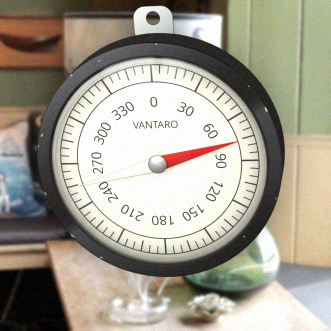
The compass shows 75 °
